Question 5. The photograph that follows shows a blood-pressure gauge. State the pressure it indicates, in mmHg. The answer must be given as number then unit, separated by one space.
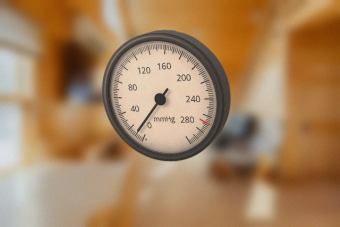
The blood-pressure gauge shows 10 mmHg
